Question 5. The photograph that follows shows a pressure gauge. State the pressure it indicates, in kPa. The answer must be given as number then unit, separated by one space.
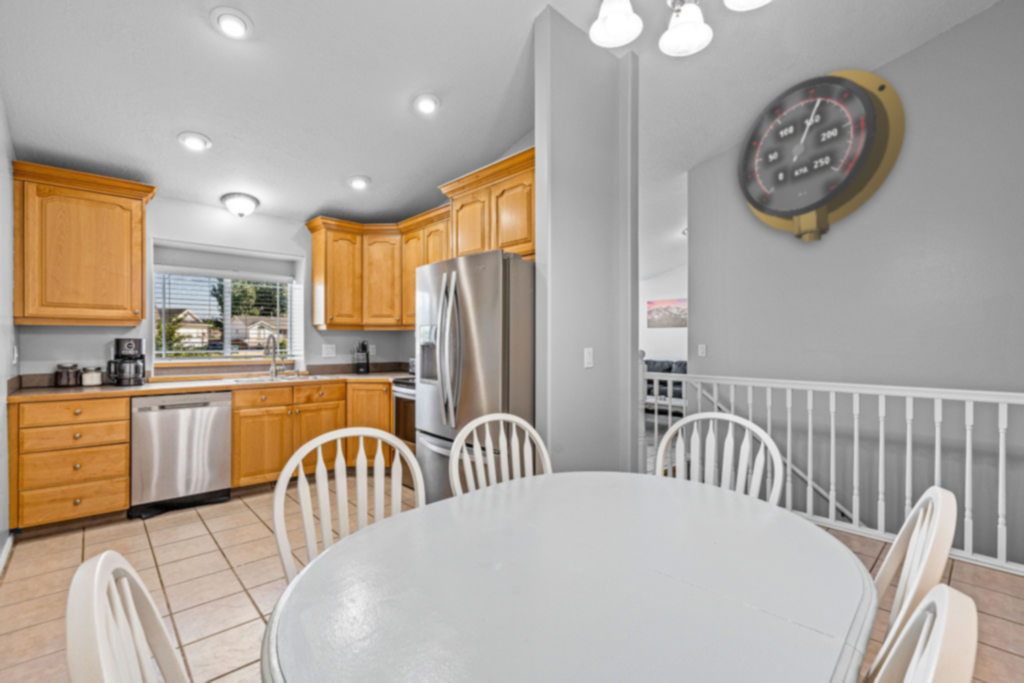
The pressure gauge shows 150 kPa
